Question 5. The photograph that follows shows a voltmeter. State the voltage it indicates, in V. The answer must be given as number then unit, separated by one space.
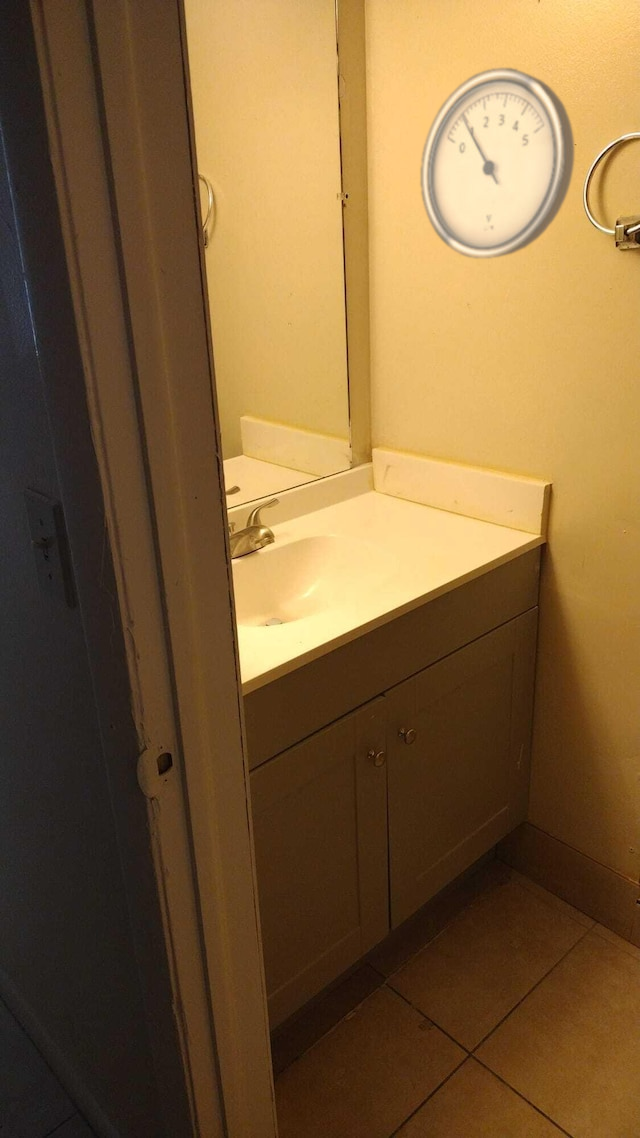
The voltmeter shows 1 V
